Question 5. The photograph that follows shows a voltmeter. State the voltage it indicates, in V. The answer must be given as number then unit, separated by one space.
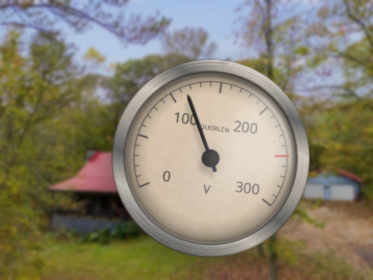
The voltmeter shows 115 V
